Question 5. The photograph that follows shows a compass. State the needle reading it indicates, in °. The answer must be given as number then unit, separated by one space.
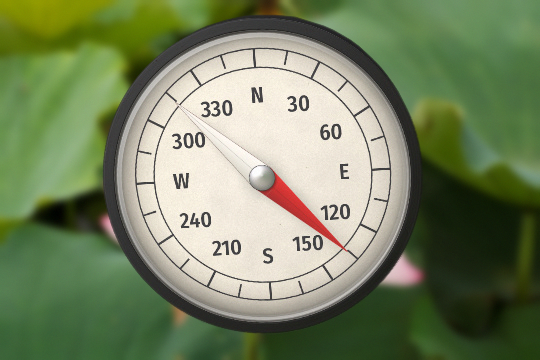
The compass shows 135 °
